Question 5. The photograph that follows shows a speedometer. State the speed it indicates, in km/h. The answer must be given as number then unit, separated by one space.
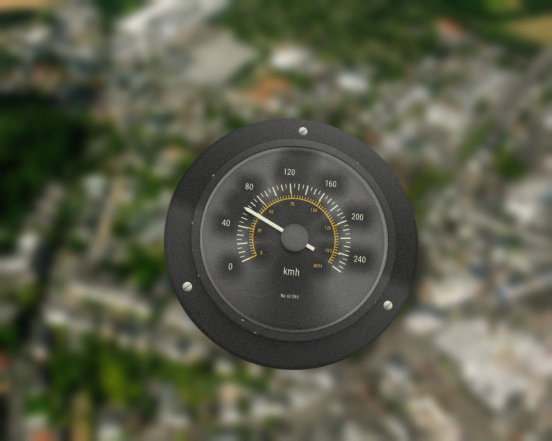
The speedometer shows 60 km/h
